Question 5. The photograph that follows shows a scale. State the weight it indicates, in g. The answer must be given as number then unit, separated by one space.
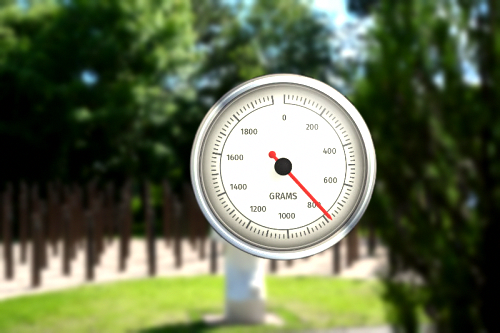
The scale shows 780 g
